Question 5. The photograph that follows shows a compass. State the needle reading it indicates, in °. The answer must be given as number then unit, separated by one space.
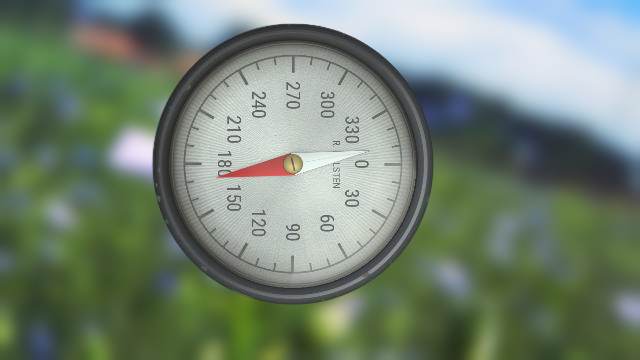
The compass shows 170 °
